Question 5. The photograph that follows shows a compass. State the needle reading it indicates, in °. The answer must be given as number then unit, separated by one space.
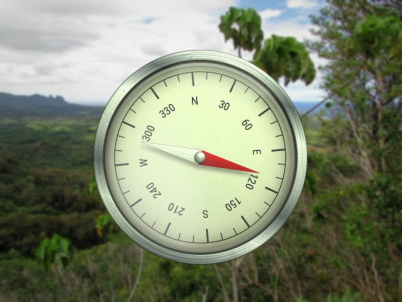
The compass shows 110 °
